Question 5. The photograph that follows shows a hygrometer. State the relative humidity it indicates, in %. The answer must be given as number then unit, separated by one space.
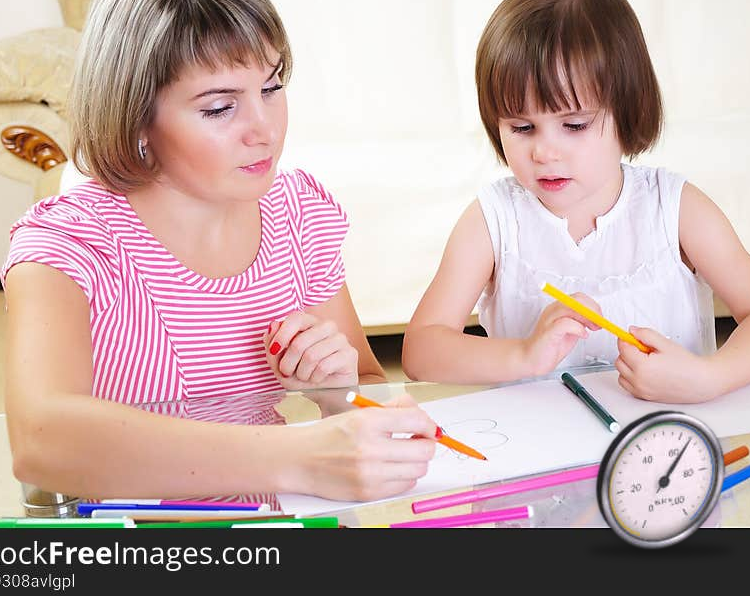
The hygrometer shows 64 %
